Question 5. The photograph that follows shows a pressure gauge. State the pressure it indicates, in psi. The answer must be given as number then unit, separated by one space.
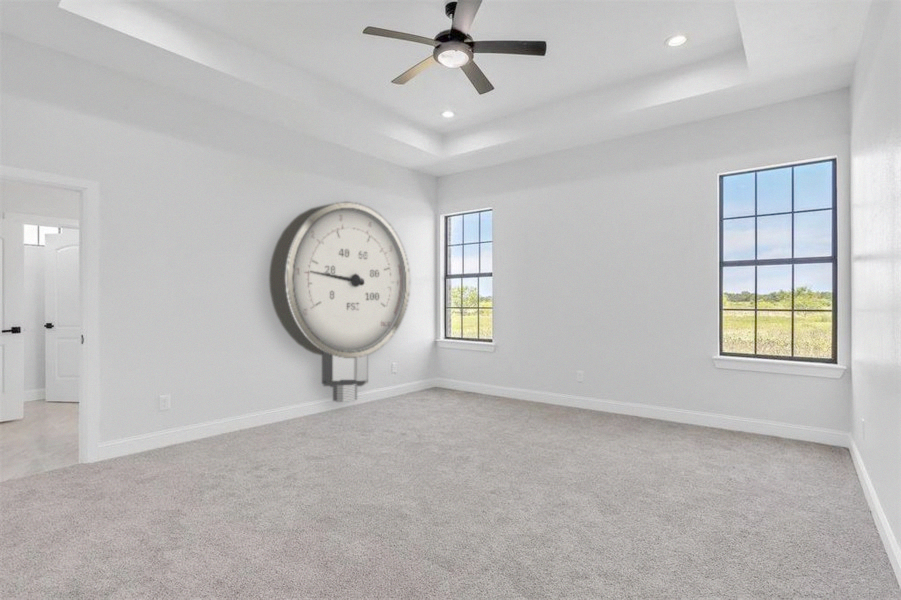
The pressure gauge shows 15 psi
